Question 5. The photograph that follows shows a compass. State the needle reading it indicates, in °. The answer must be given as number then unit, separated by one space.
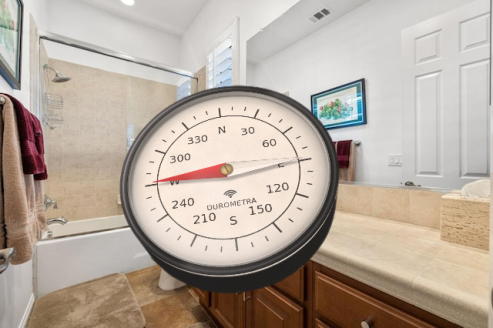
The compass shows 270 °
